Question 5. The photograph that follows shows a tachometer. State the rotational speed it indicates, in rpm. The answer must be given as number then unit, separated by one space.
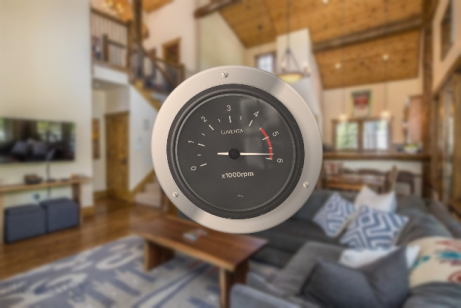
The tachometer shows 5750 rpm
